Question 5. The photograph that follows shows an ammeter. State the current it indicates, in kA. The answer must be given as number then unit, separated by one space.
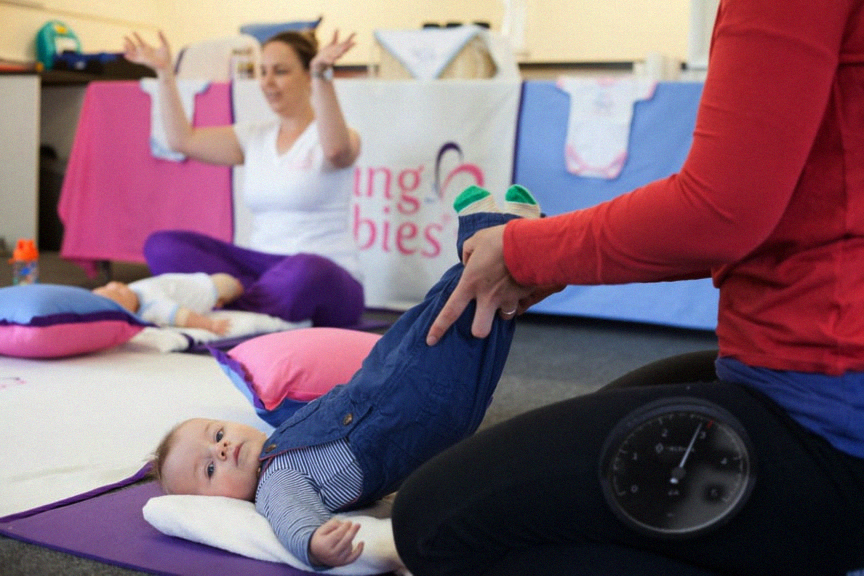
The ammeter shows 2.8 kA
